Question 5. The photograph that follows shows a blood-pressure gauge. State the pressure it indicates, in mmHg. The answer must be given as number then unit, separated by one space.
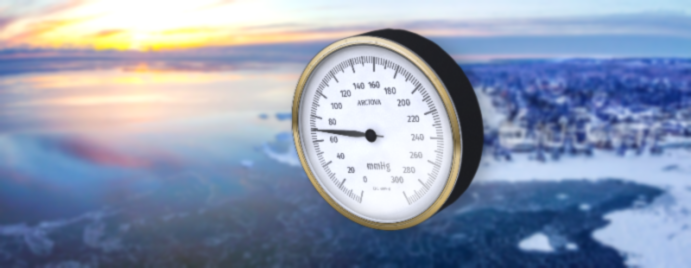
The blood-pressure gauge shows 70 mmHg
